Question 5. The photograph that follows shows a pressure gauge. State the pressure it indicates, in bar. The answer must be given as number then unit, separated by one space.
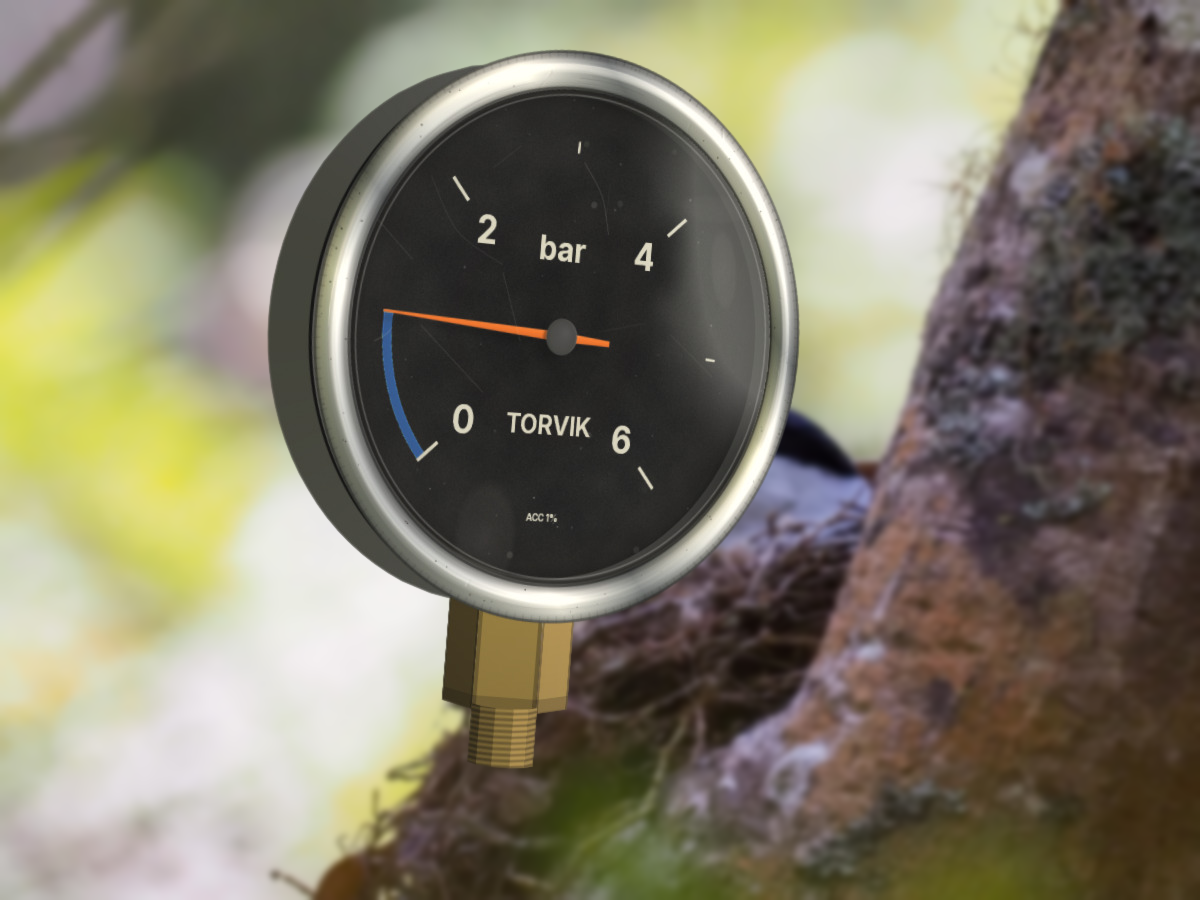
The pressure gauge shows 1 bar
